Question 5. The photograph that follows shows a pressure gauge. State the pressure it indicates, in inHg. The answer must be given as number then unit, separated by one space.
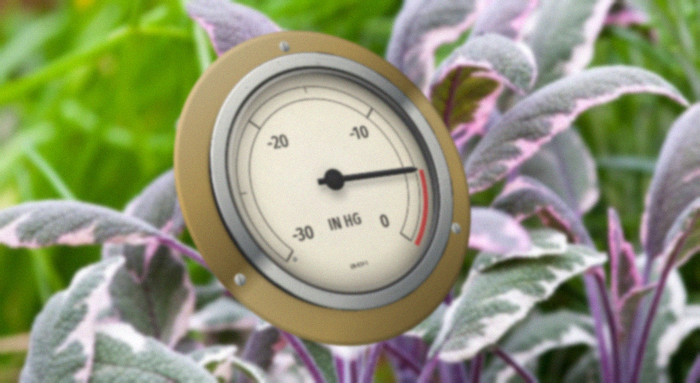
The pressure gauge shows -5 inHg
